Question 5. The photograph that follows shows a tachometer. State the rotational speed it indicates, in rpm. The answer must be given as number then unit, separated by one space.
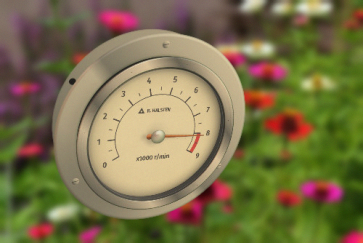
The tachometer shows 8000 rpm
